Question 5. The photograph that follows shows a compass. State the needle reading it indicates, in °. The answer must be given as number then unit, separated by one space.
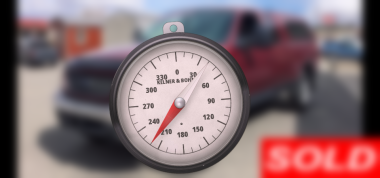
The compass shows 220 °
